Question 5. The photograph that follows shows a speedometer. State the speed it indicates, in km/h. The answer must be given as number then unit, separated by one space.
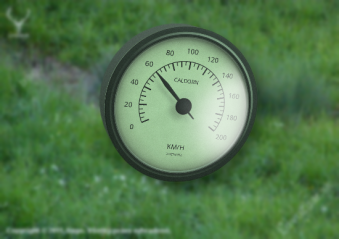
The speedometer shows 60 km/h
